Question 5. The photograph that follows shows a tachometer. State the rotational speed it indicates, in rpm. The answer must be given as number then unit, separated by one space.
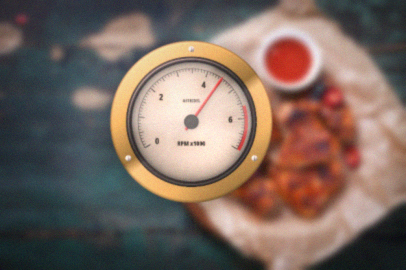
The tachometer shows 4500 rpm
